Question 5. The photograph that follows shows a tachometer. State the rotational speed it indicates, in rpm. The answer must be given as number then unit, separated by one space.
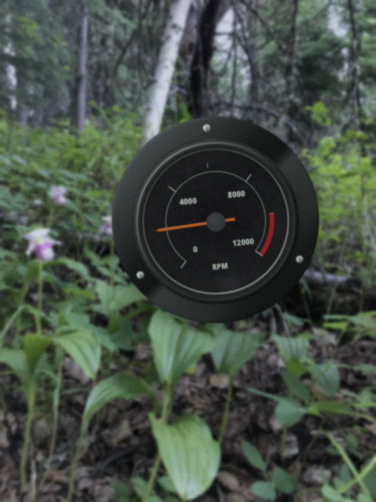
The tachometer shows 2000 rpm
